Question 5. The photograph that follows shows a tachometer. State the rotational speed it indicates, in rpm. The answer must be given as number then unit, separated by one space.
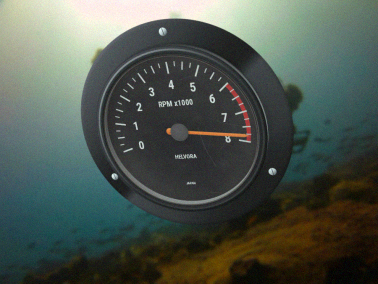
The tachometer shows 7750 rpm
